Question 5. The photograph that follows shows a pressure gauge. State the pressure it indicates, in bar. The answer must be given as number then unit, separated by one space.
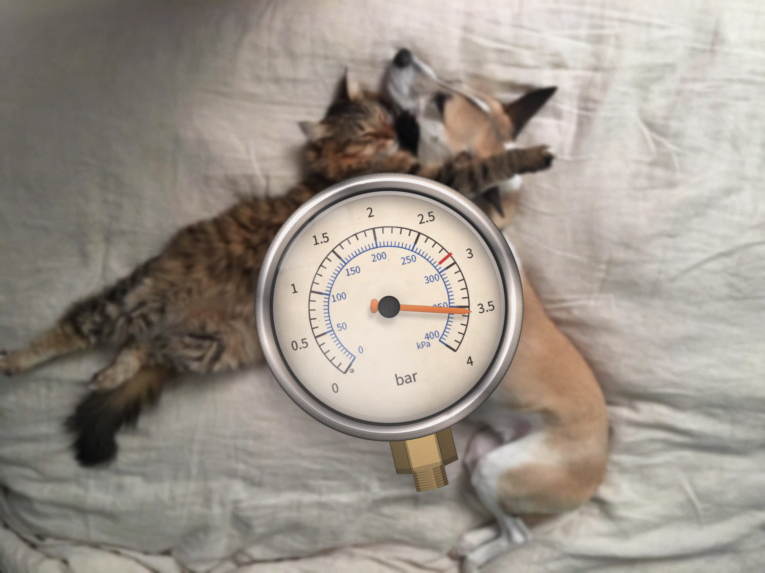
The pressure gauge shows 3.55 bar
